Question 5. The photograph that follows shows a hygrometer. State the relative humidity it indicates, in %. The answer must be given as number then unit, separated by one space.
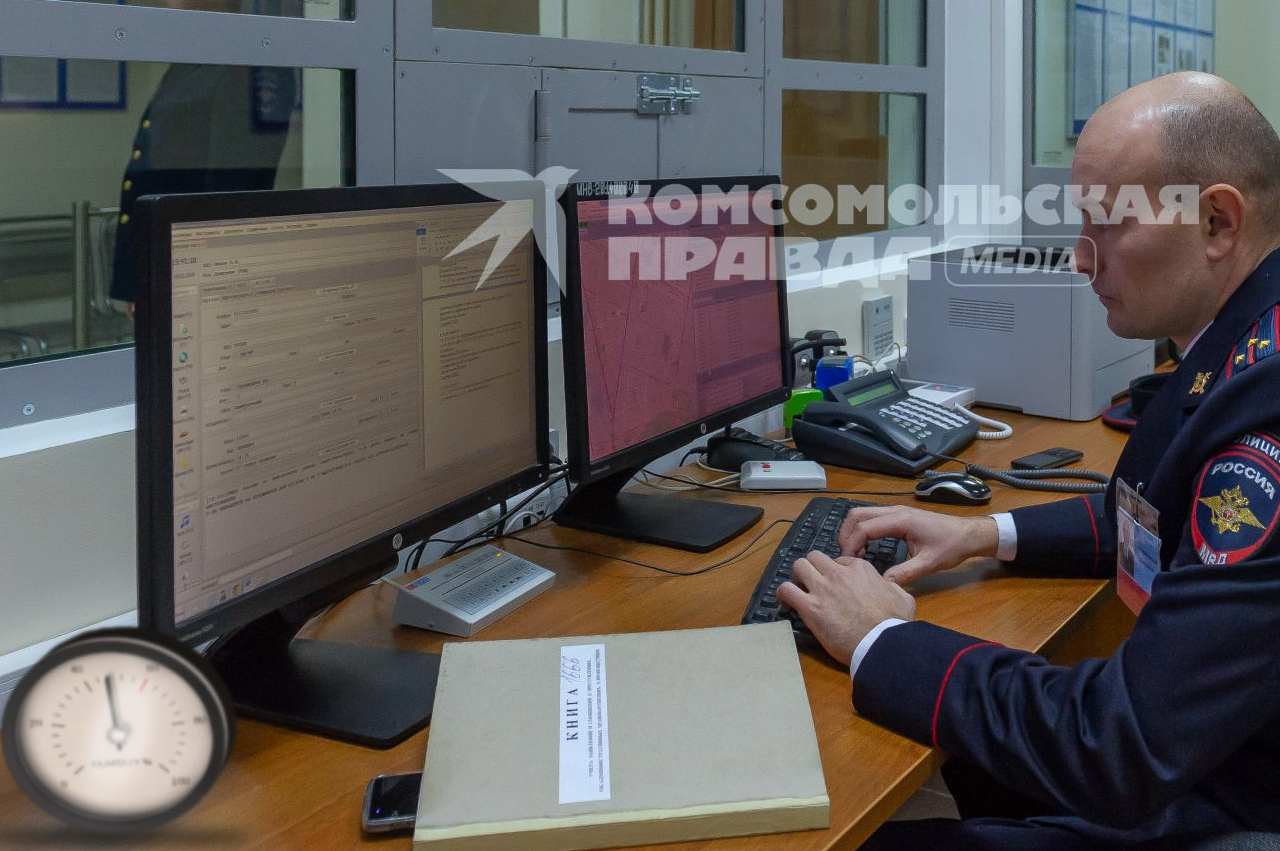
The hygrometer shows 48 %
